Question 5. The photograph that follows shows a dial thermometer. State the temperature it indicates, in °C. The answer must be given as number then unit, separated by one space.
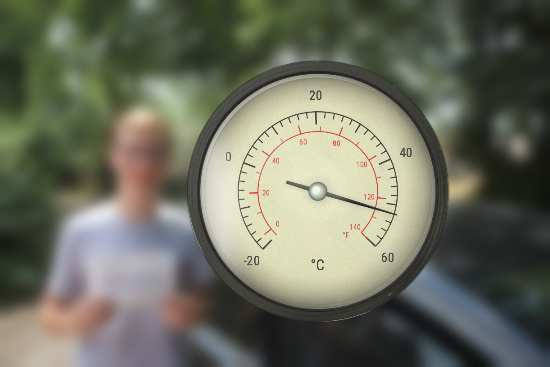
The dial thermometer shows 52 °C
